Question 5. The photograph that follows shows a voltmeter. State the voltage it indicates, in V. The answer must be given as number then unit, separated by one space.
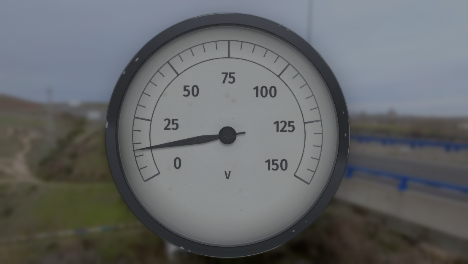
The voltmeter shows 12.5 V
